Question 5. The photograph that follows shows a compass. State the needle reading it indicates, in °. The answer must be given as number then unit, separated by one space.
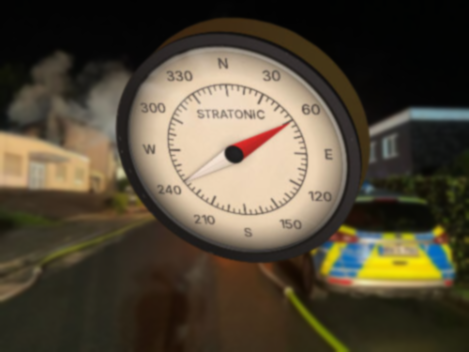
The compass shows 60 °
